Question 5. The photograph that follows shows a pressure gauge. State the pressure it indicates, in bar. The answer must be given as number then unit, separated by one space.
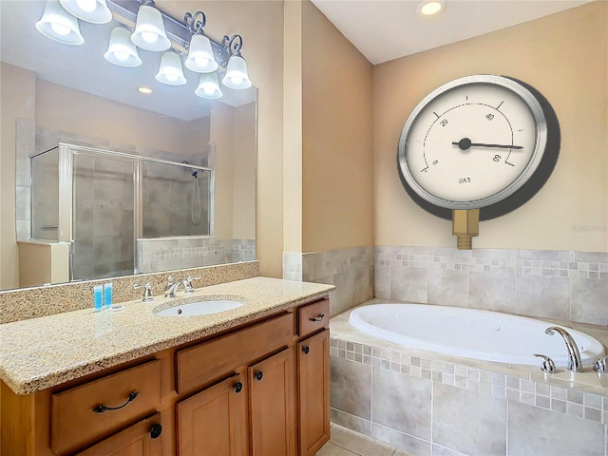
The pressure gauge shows 55 bar
